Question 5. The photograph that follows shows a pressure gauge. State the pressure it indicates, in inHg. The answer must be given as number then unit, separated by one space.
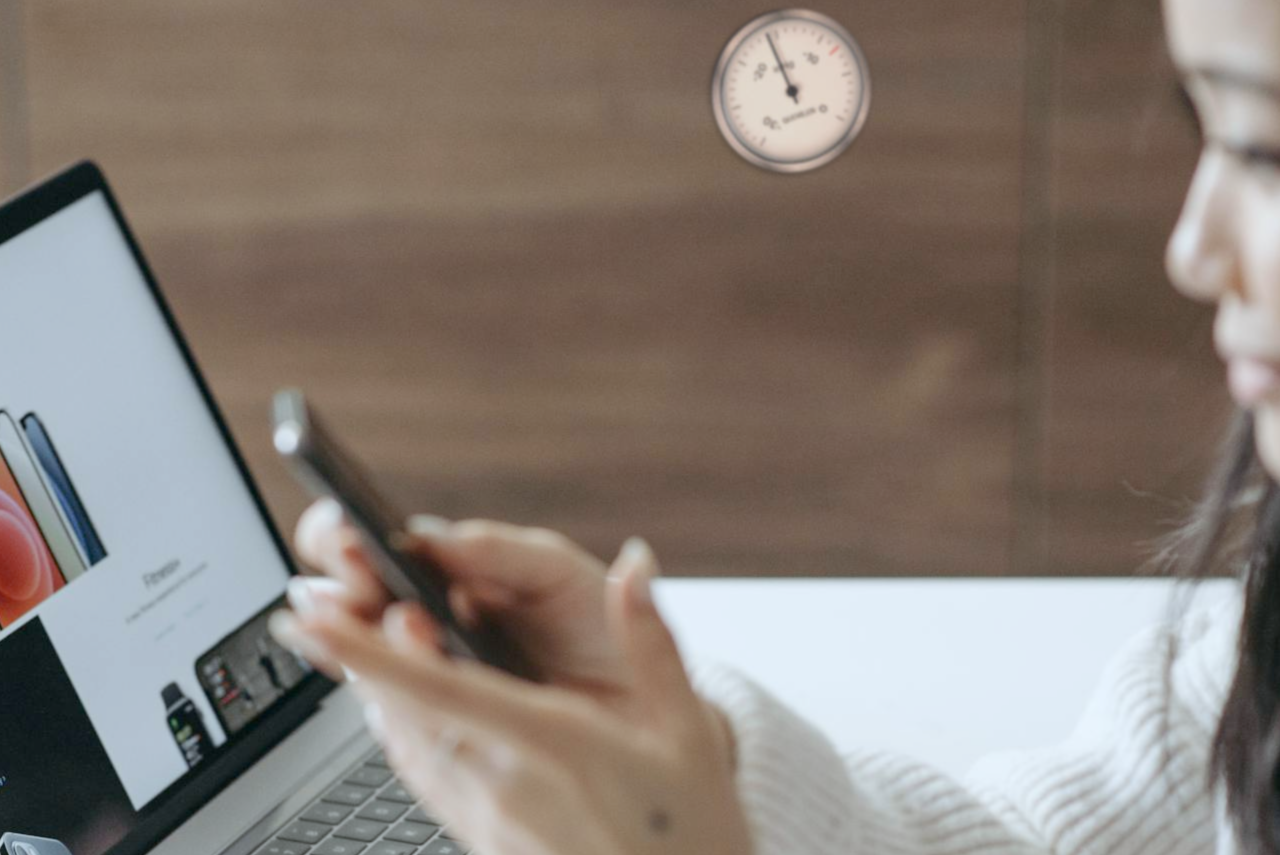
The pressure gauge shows -16 inHg
